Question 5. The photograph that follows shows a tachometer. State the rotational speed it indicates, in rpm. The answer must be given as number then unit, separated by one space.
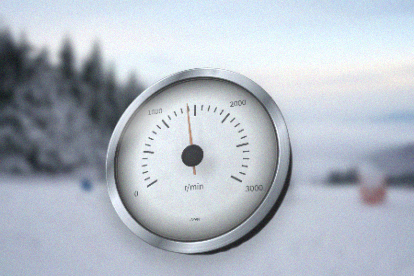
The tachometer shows 1400 rpm
